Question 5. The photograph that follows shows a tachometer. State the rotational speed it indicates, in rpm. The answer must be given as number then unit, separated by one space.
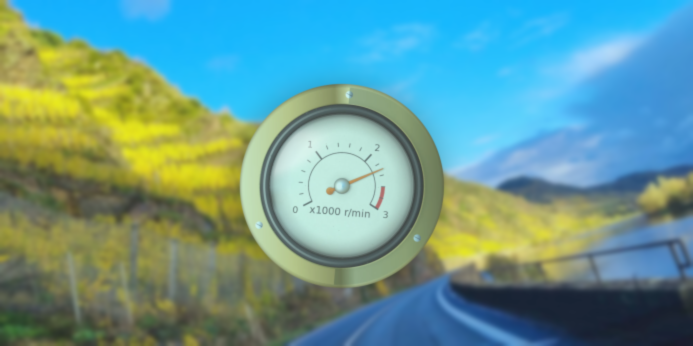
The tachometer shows 2300 rpm
